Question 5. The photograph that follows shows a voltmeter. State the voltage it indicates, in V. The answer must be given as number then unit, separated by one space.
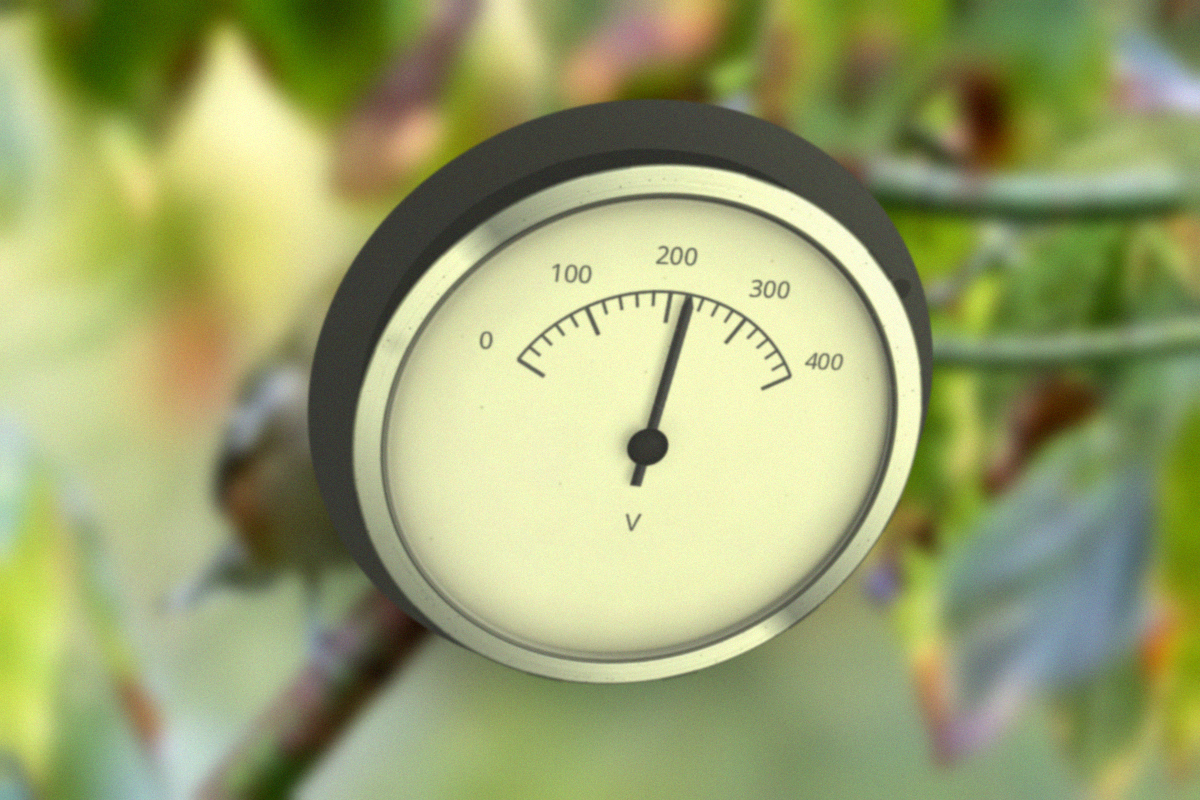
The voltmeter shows 220 V
